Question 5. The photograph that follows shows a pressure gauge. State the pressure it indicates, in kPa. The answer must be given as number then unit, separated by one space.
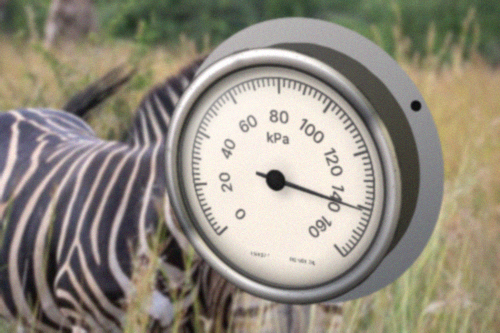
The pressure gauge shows 140 kPa
